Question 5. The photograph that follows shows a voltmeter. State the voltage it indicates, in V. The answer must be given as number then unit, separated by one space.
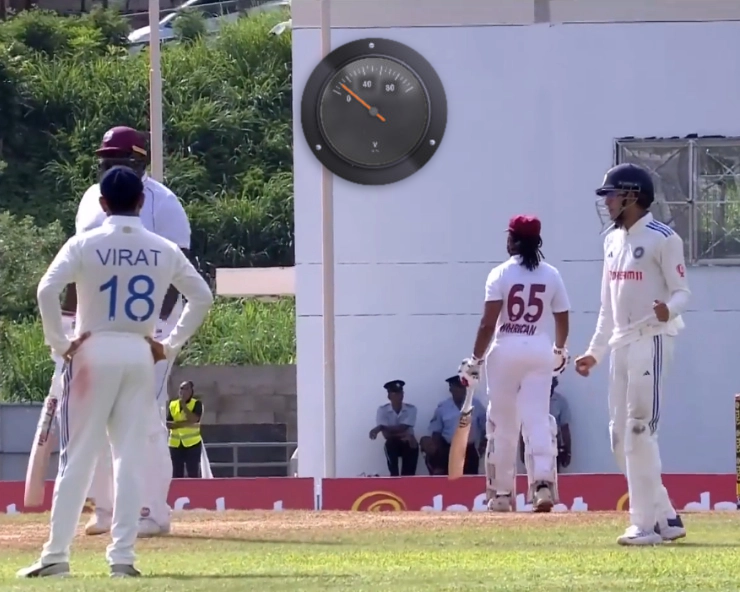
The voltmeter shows 10 V
